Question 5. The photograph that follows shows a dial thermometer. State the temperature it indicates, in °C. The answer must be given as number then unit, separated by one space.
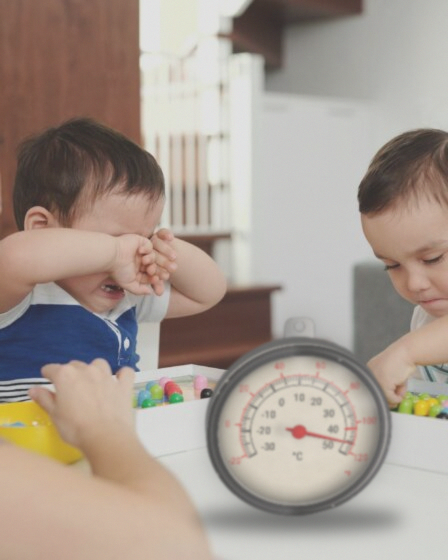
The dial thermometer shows 45 °C
